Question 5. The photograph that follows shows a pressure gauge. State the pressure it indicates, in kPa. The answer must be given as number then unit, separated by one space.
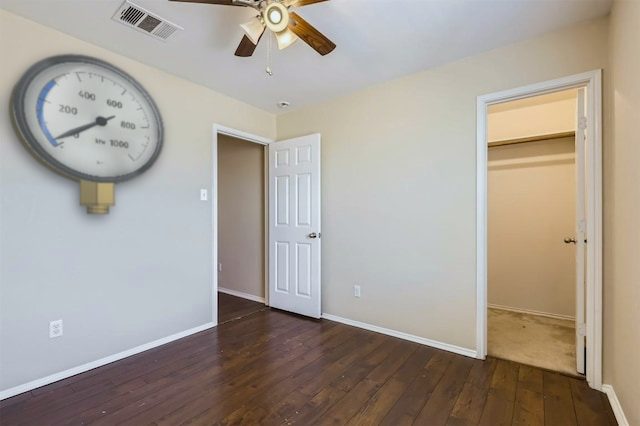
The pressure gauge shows 25 kPa
